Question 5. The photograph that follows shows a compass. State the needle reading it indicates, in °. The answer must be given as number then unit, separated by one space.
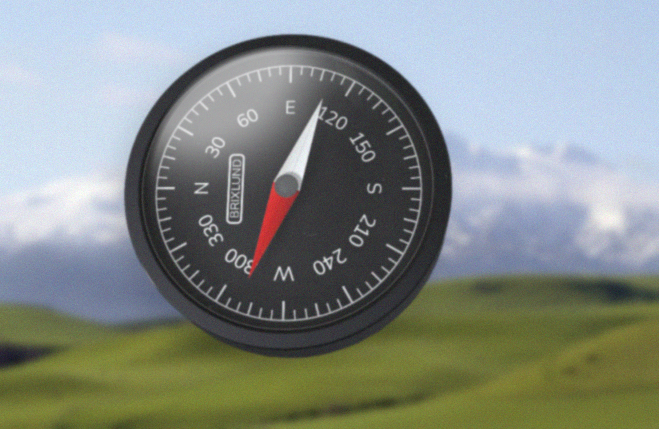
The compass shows 290 °
